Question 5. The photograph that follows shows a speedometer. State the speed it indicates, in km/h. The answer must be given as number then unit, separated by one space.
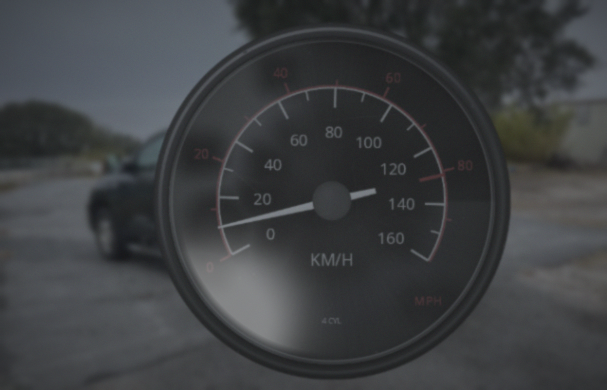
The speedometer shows 10 km/h
